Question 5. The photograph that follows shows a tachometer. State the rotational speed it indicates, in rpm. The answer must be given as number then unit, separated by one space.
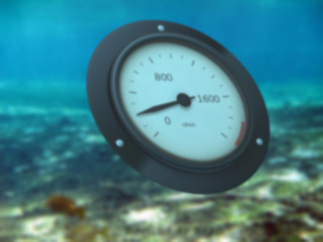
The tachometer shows 200 rpm
